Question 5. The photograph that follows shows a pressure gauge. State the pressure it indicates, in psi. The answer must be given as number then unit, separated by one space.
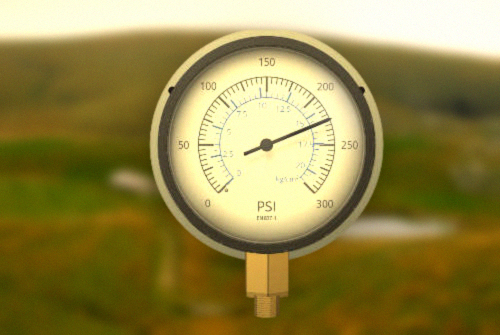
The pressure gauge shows 225 psi
